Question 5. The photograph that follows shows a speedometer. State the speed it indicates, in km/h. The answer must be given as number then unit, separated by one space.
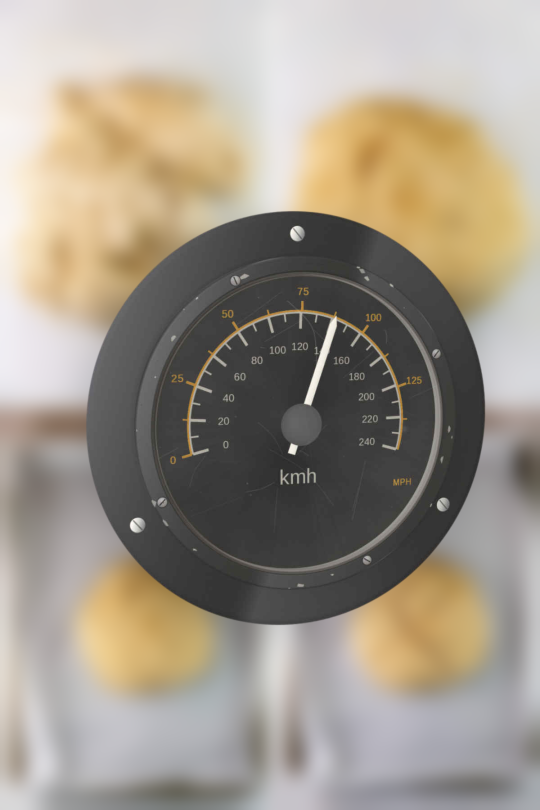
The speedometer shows 140 km/h
